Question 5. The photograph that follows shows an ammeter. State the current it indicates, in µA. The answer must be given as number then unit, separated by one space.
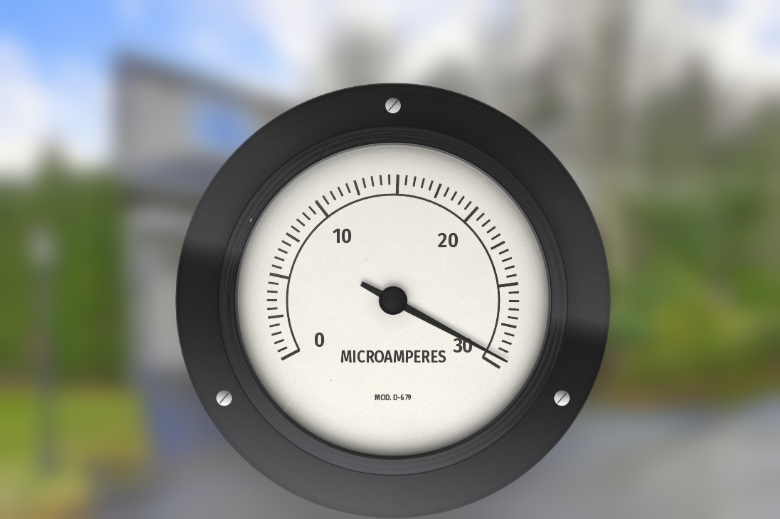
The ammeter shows 29.5 µA
